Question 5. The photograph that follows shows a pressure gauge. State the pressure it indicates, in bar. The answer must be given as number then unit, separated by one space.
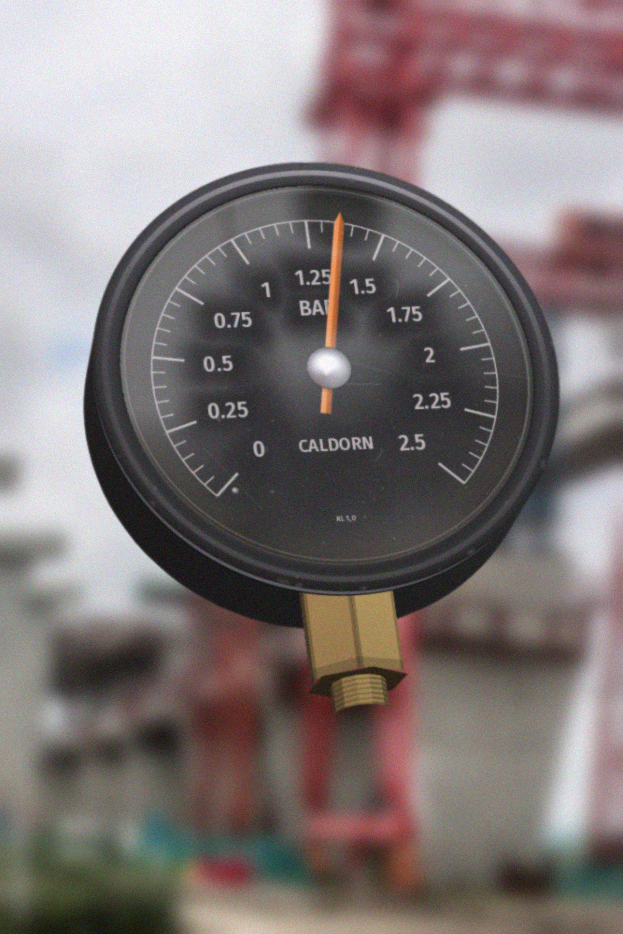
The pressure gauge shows 1.35 bar
